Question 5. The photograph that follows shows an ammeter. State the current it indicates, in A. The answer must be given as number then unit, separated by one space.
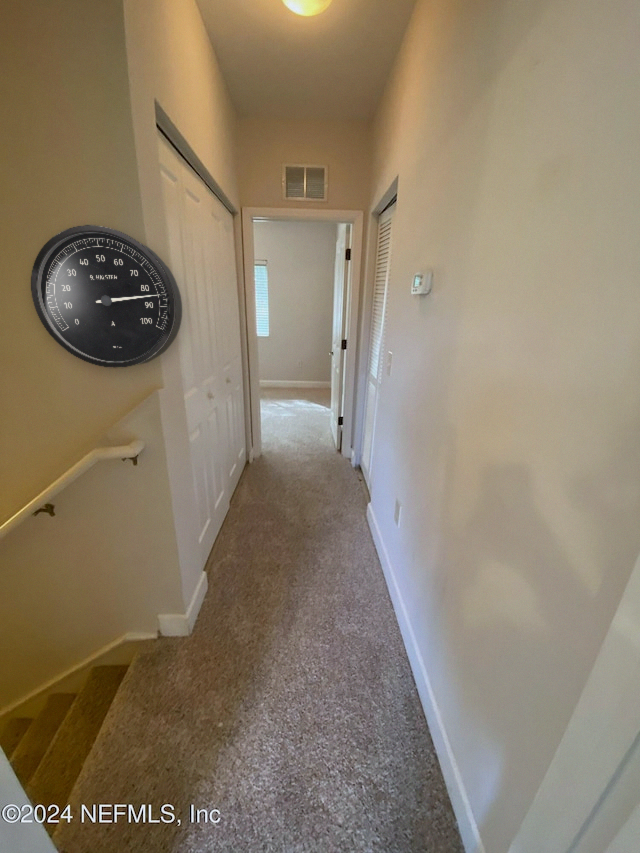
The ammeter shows 85 A
